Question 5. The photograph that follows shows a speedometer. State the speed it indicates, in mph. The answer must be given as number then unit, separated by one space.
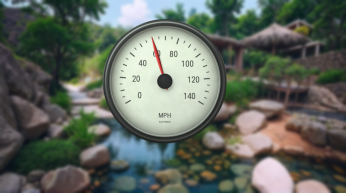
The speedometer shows 60 mph
